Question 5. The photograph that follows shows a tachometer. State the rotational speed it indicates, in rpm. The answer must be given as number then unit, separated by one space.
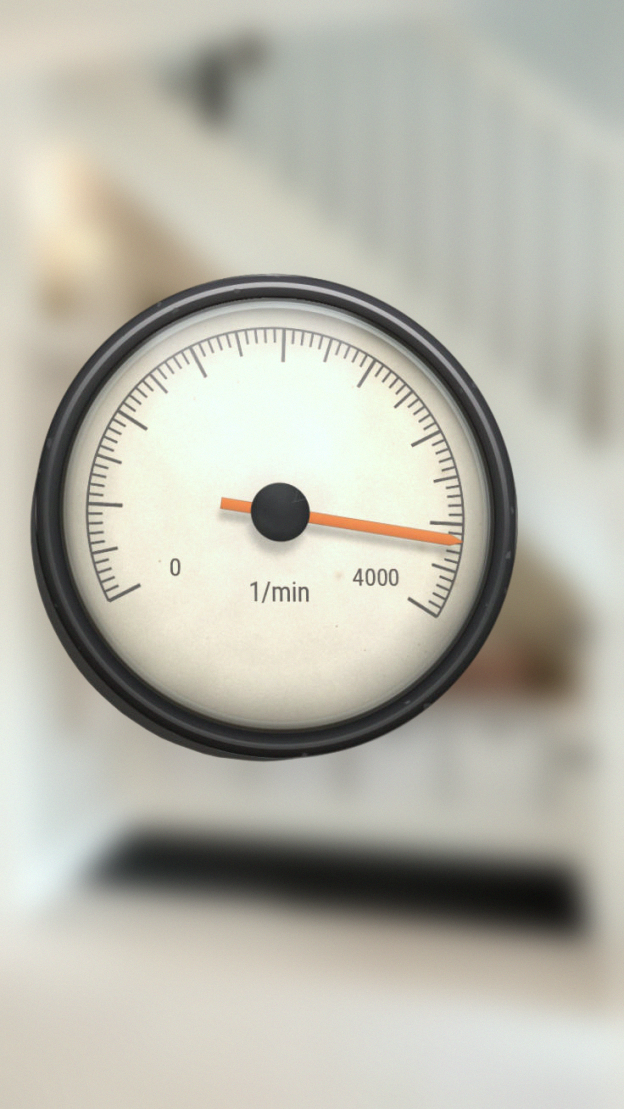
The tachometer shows 3600 rpm
